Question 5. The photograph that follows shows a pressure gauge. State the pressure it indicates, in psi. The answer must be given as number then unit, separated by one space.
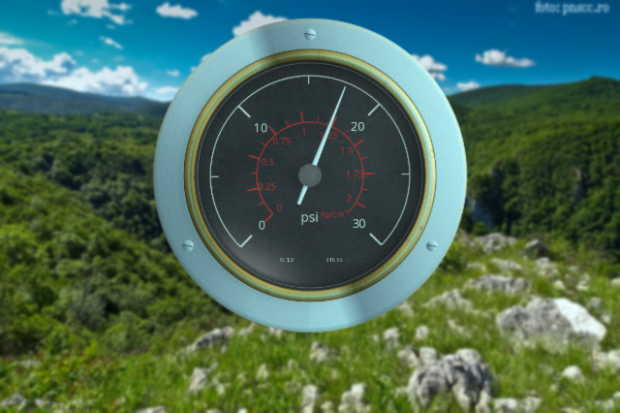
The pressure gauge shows 17.5 psi
